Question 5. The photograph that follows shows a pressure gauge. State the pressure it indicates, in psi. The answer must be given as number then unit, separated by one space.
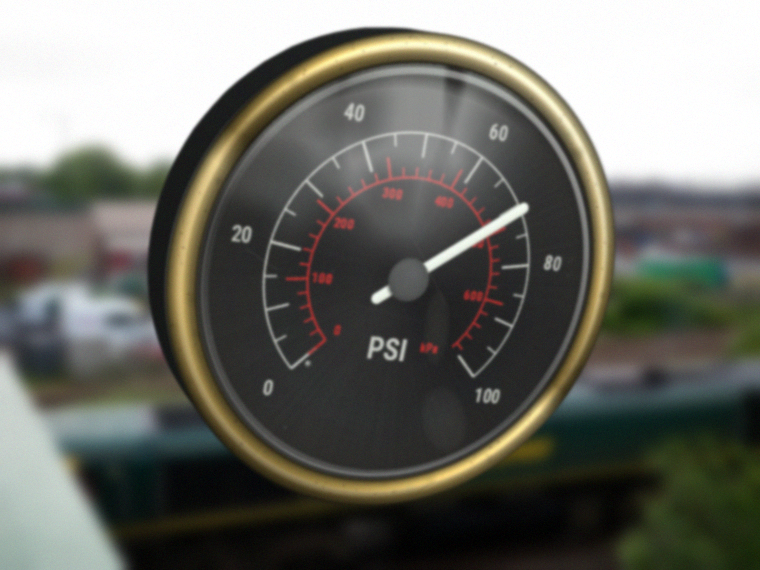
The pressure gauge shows 70 psi
